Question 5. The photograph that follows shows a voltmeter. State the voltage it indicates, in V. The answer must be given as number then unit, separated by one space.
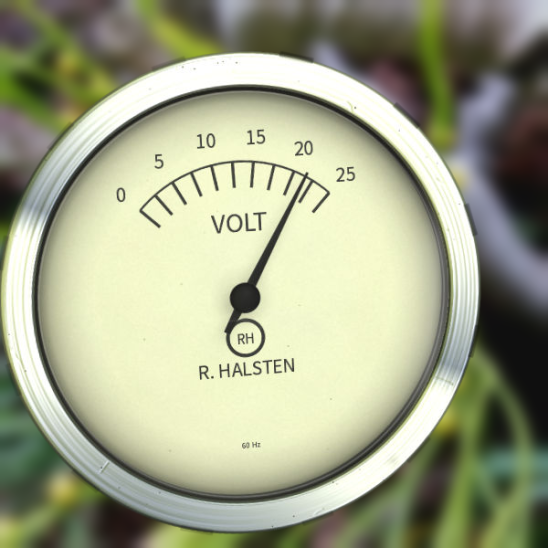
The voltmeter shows 21.25 V
